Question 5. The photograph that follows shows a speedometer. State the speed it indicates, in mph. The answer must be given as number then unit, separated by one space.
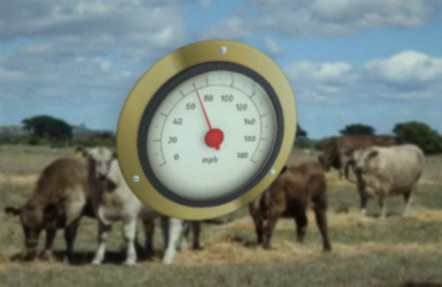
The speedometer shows 70 mph
